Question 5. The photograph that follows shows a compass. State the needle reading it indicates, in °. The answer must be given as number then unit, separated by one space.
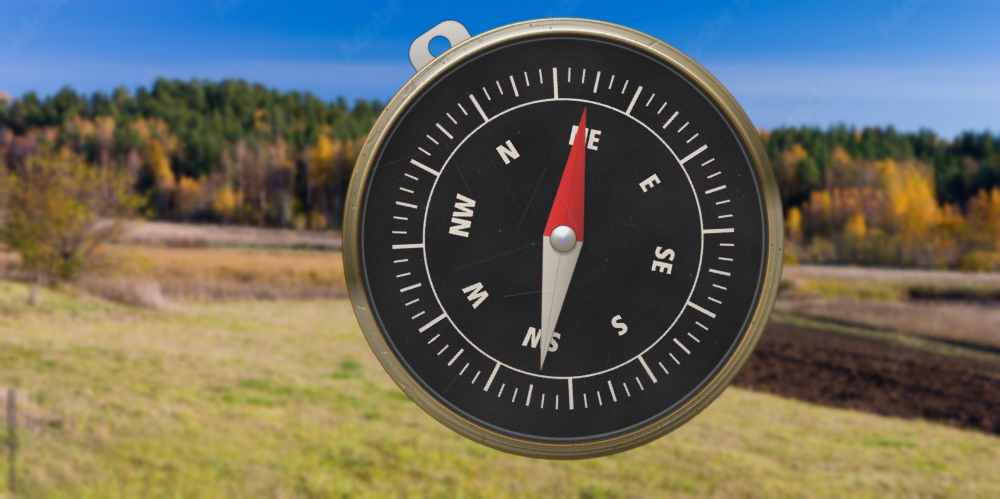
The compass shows 42.5 °
